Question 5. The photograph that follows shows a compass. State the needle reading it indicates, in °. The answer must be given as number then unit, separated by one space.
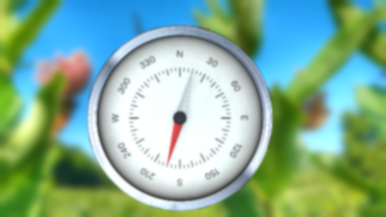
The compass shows 195 °
